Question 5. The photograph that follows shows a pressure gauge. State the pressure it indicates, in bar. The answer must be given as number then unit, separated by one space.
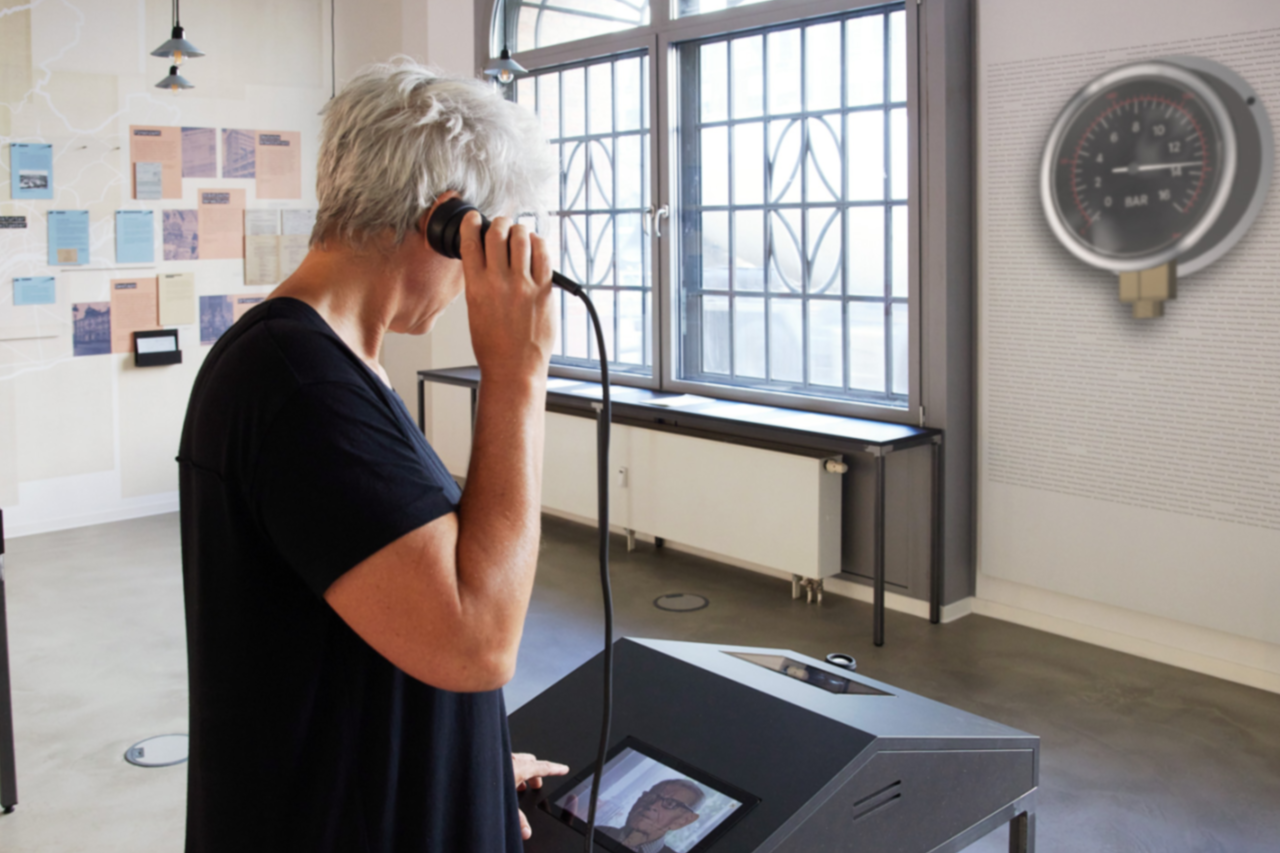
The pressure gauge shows 13.5 bar
